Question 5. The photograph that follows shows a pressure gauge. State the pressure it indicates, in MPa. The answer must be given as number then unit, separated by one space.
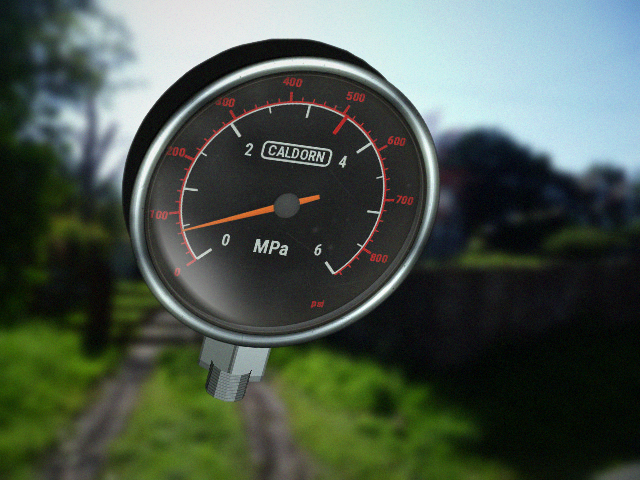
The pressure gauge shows 0.5 MPa
